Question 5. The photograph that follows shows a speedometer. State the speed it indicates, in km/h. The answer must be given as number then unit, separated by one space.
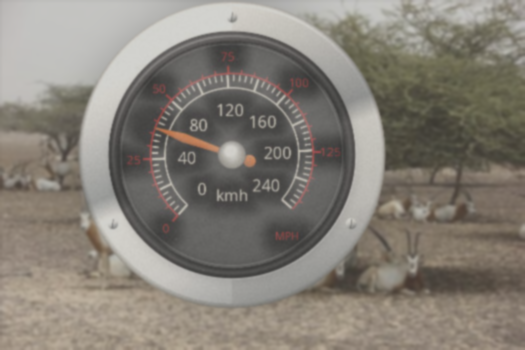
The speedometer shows 60 km/h
